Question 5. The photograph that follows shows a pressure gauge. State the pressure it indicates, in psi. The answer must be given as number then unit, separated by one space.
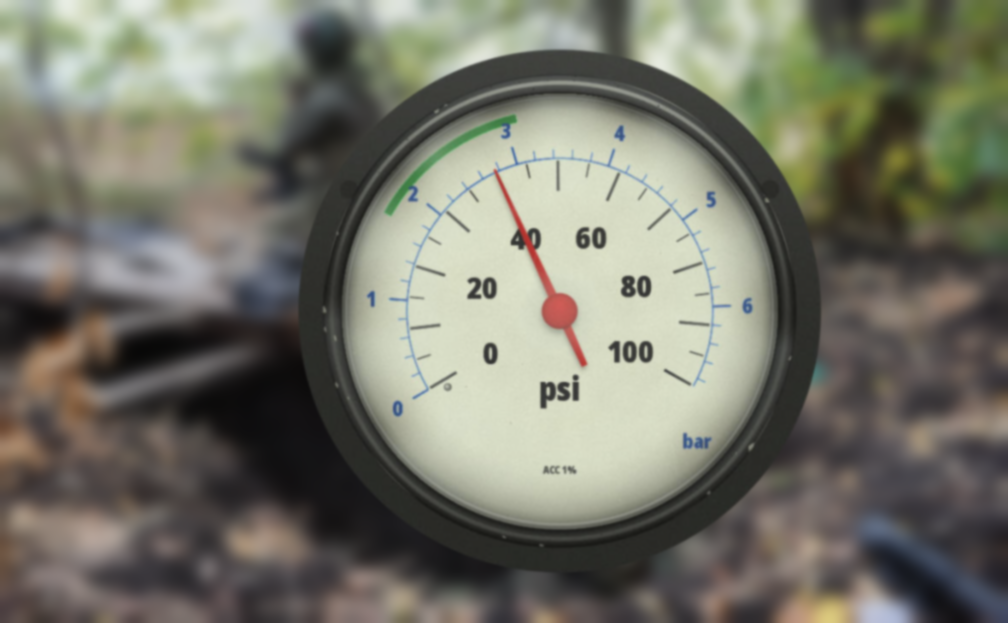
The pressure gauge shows 40 psi
